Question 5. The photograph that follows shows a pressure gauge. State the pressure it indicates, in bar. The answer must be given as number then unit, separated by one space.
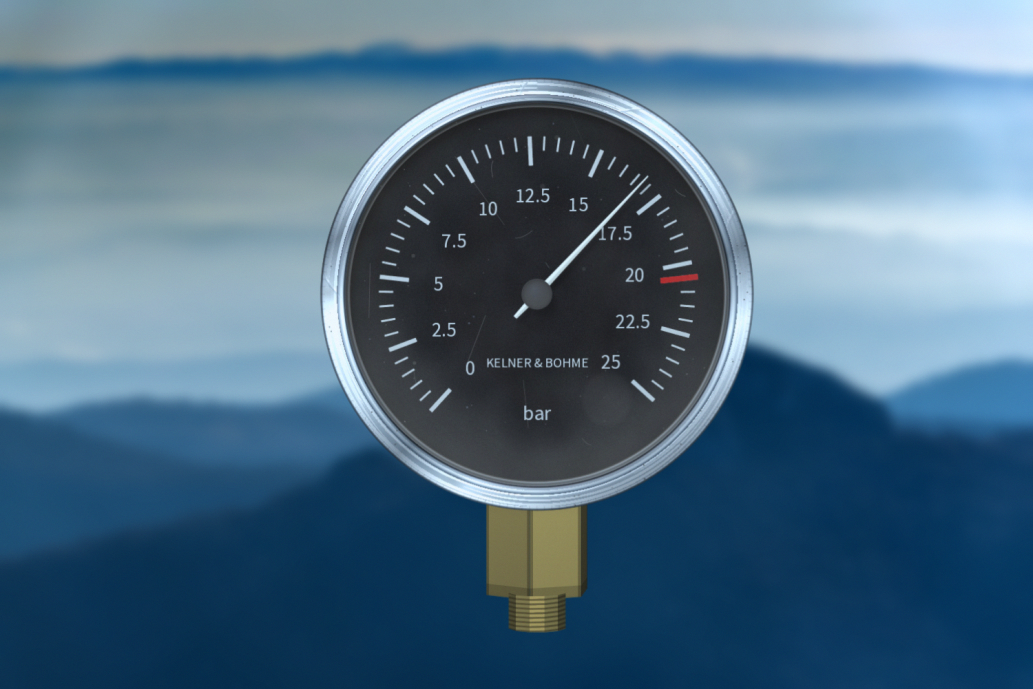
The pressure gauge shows 16.75 bar
